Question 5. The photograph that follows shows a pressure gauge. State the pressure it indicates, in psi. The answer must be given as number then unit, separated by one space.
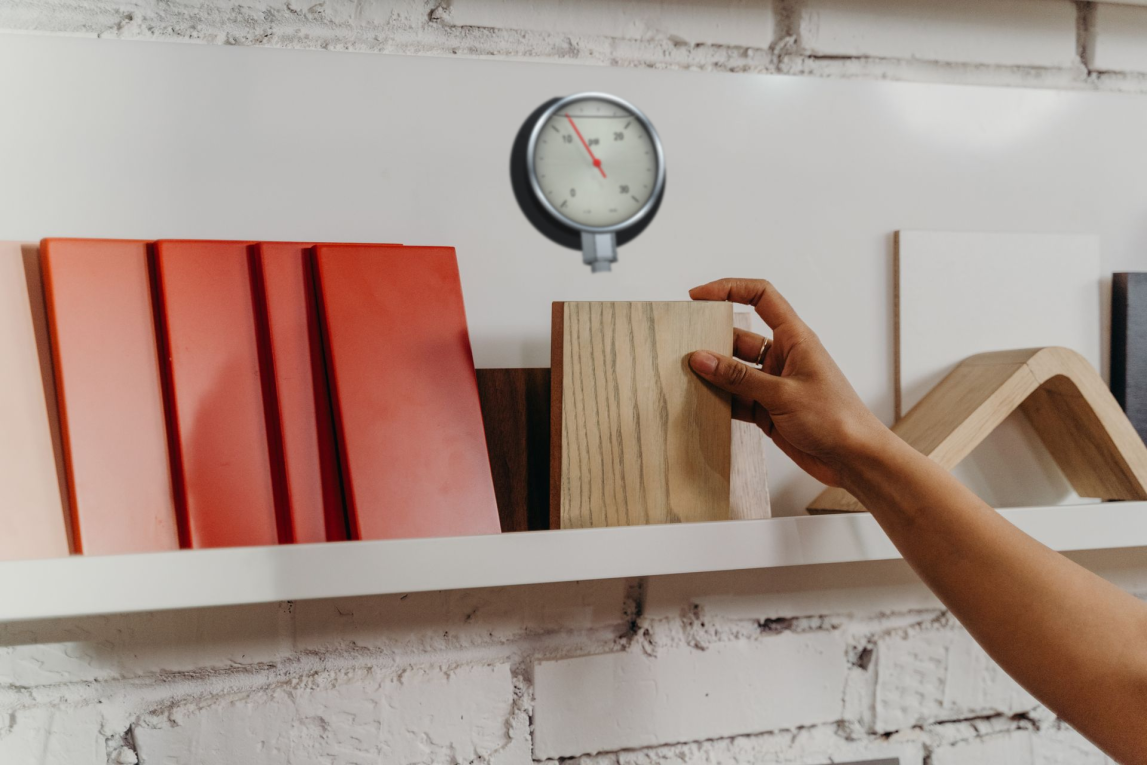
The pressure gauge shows 12 psi
